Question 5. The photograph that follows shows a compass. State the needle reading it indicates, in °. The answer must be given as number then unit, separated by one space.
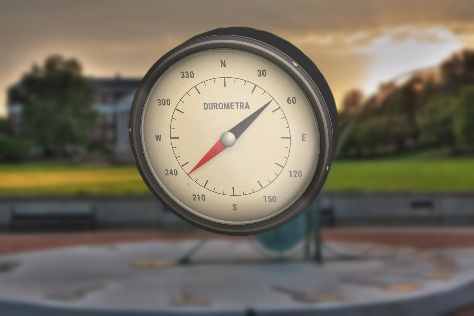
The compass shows 230 °
